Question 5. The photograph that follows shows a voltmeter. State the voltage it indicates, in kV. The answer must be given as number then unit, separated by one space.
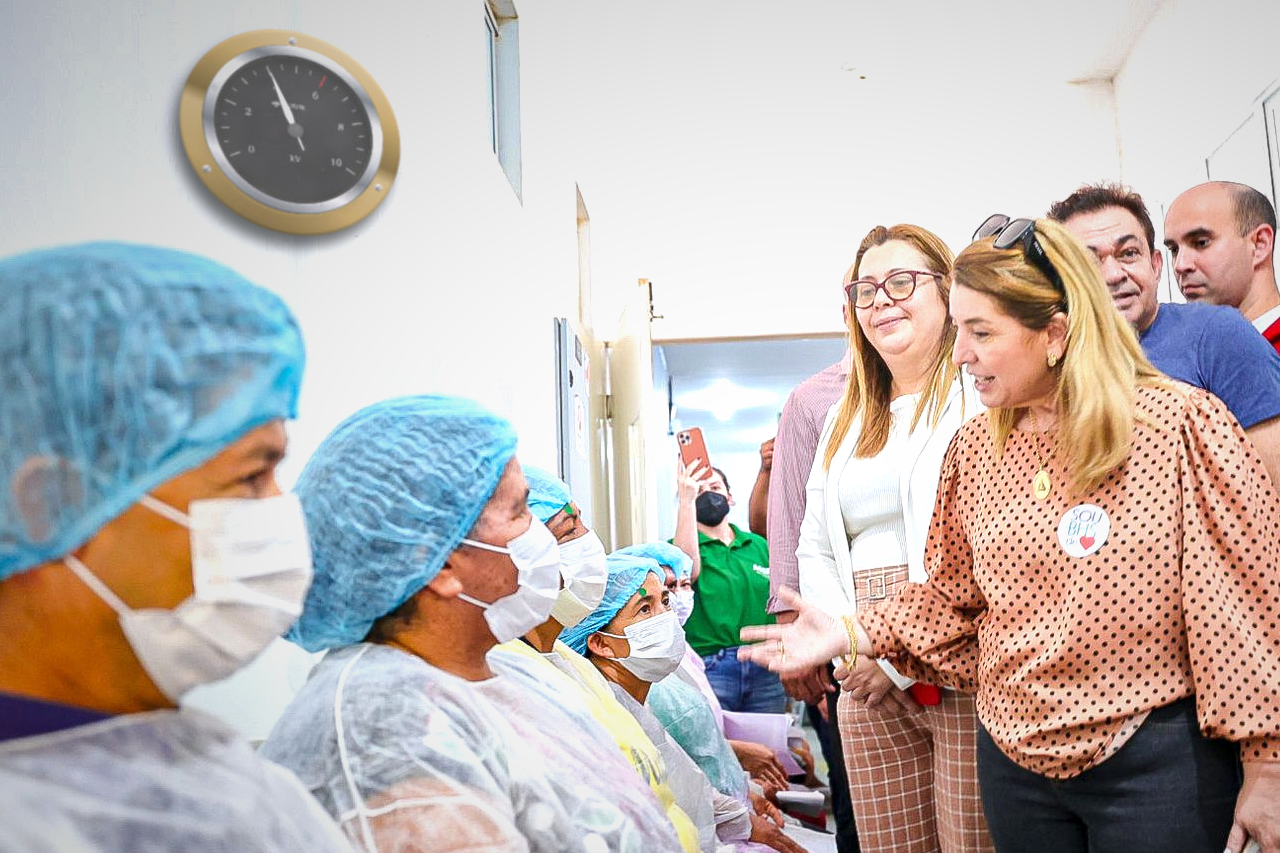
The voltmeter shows 4 kV
